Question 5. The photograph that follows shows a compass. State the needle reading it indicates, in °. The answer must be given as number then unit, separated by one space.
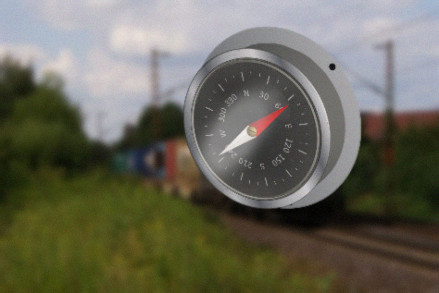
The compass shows 65 °
